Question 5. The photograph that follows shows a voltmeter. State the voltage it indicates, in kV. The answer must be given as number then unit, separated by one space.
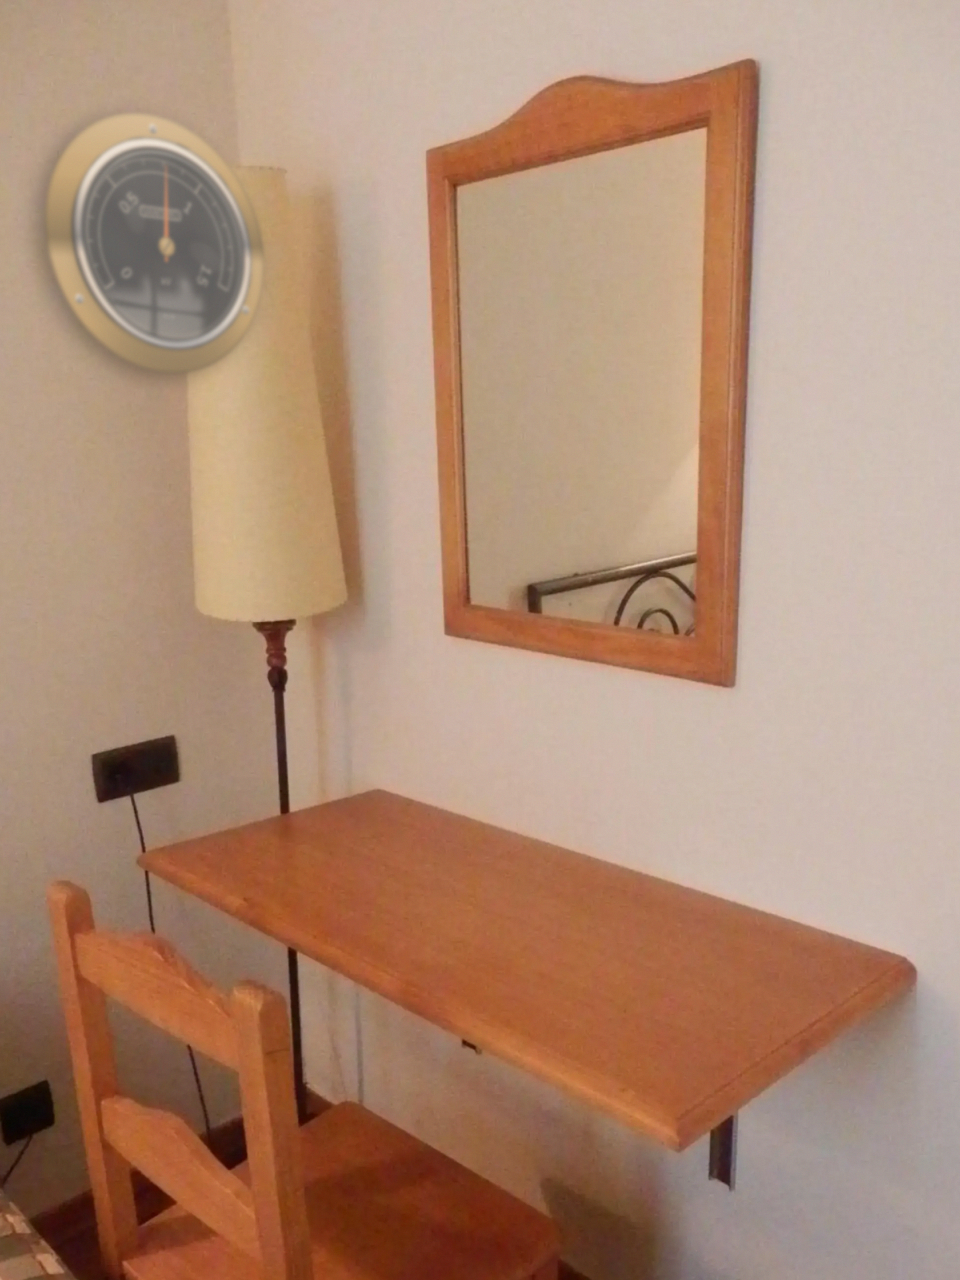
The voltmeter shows 0.8 kV
